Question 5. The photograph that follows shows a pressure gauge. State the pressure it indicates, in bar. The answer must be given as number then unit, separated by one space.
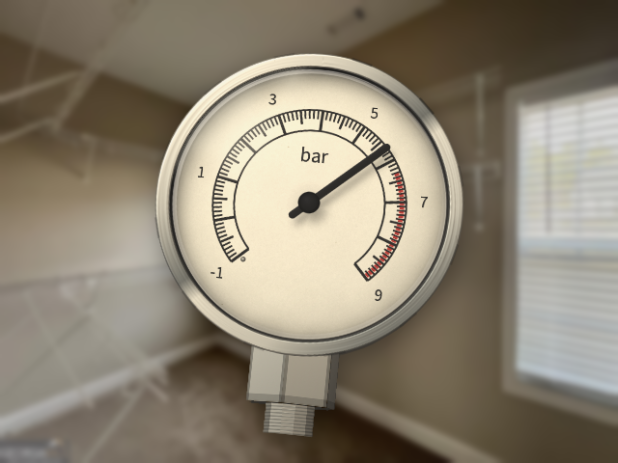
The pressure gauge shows 5.7 bar
